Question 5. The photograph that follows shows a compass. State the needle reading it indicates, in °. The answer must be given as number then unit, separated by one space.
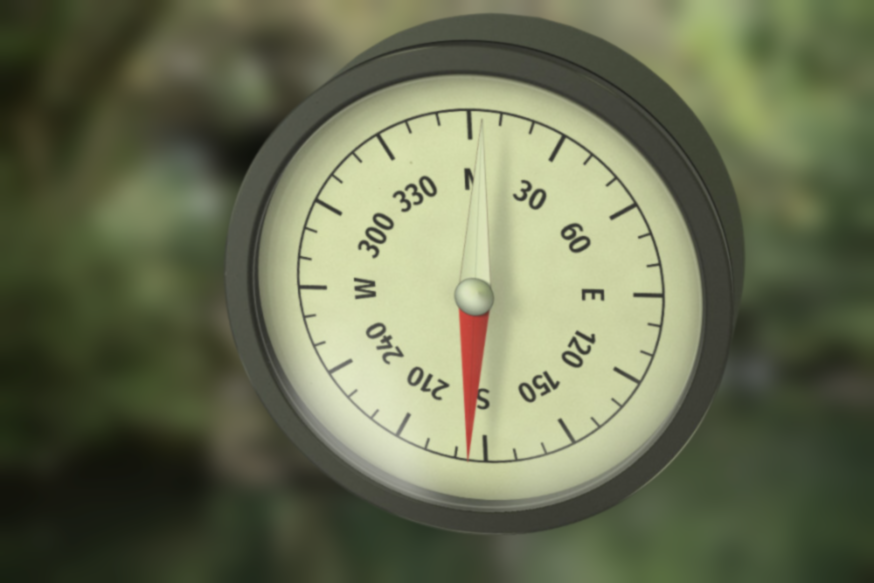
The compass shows 185 °
